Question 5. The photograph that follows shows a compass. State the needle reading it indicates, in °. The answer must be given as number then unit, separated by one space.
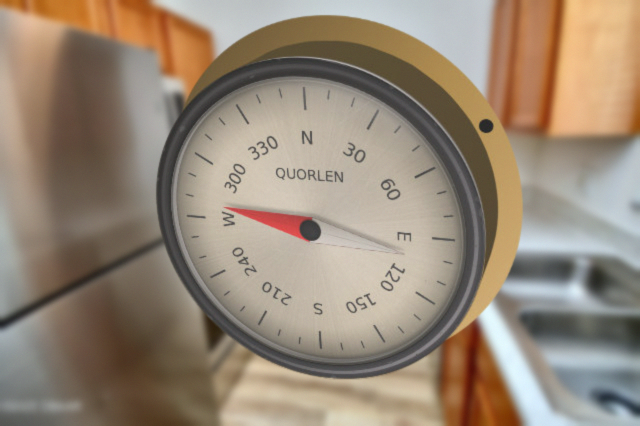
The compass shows 280 °
